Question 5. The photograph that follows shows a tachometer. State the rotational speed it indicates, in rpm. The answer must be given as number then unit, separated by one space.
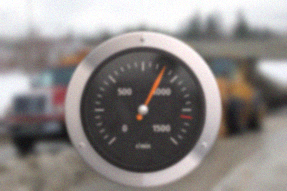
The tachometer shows 900 rpm
